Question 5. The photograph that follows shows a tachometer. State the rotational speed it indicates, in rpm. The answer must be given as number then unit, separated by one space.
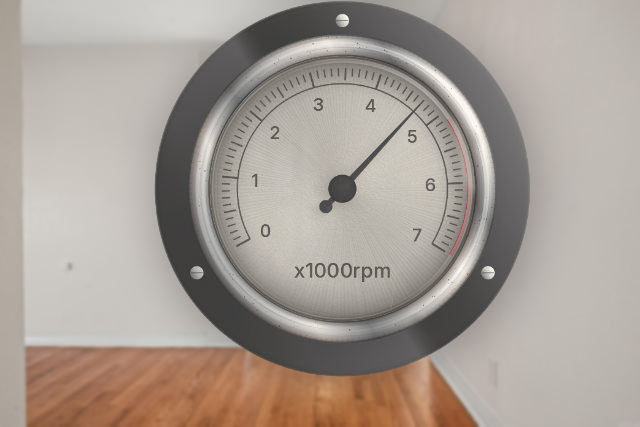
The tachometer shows 4700 rpm
